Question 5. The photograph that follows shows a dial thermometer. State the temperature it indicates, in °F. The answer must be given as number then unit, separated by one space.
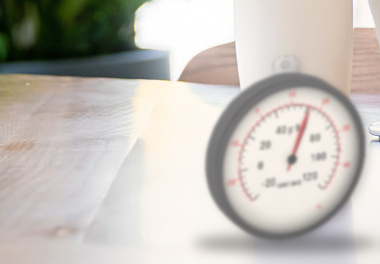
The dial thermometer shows 60 °F
